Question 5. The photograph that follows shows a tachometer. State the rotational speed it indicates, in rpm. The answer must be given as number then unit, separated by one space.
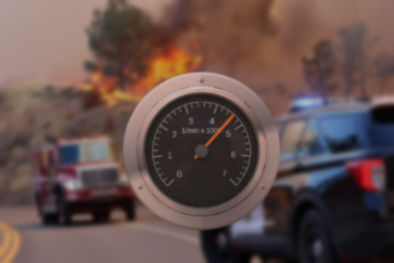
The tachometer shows 4600 rpm
